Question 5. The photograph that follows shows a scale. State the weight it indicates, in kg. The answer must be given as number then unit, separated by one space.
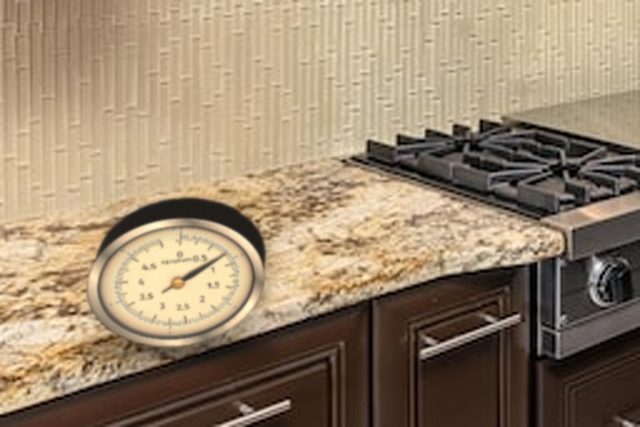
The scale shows 0.75 kg
